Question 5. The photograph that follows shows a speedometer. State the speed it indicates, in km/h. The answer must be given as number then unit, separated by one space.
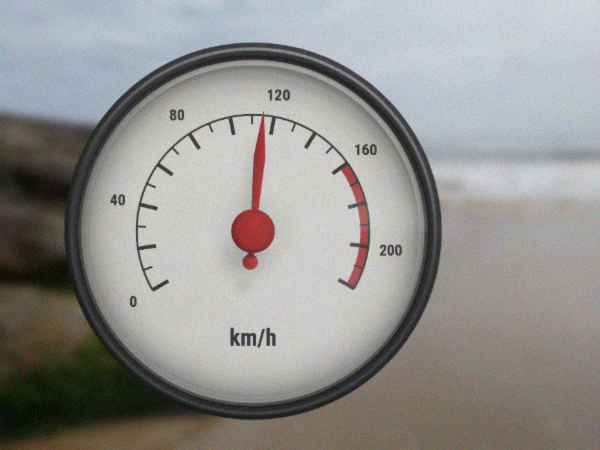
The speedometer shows 115 km/h
